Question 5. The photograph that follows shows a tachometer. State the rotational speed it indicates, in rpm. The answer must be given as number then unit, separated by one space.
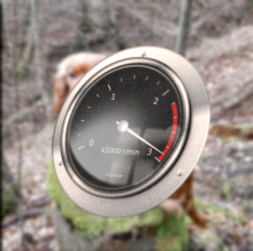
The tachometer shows 2900 rpm
